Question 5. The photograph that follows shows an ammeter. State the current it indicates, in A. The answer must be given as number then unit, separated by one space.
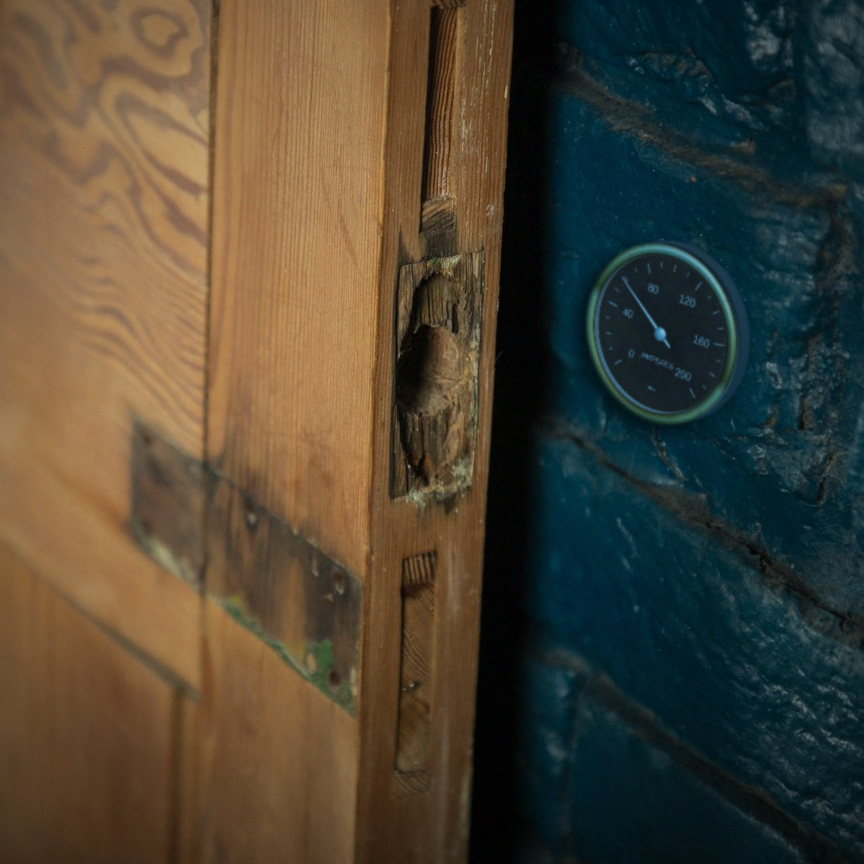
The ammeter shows 60 A
